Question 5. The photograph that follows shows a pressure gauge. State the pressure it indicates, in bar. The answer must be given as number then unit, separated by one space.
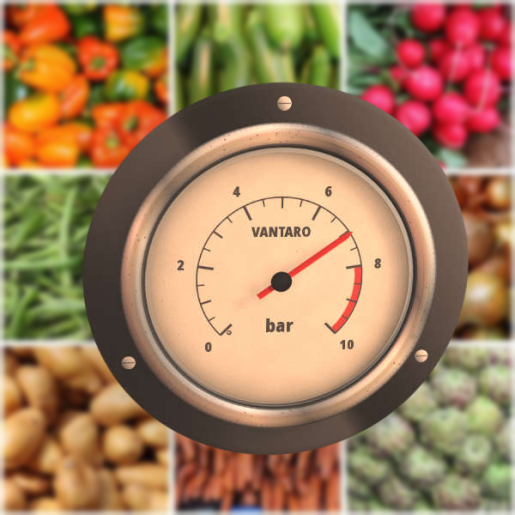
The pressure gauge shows 7 bar
